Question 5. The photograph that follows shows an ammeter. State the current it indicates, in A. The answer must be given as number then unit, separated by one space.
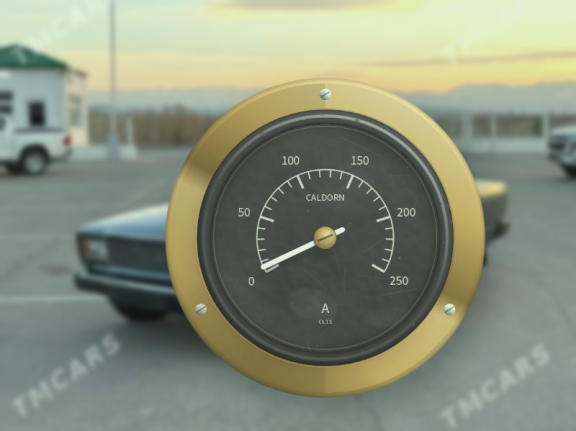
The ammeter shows 5 A
